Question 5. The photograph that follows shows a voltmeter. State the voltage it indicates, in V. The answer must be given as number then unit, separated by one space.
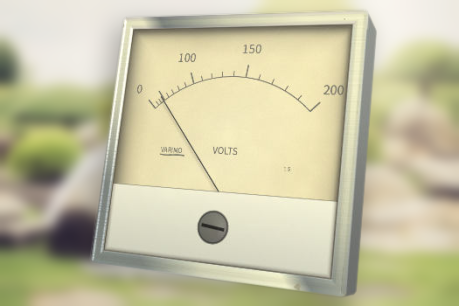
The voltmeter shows 50 V
